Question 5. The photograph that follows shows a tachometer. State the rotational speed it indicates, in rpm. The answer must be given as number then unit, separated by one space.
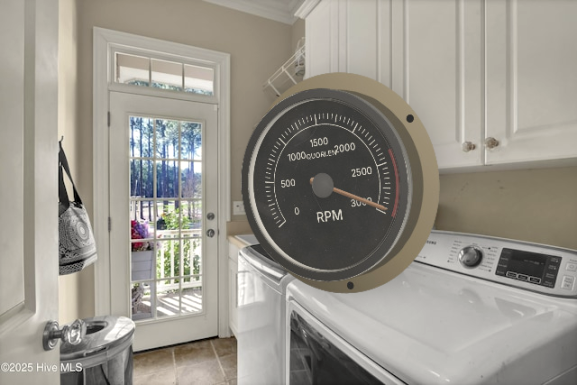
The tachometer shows 2950 rpm
